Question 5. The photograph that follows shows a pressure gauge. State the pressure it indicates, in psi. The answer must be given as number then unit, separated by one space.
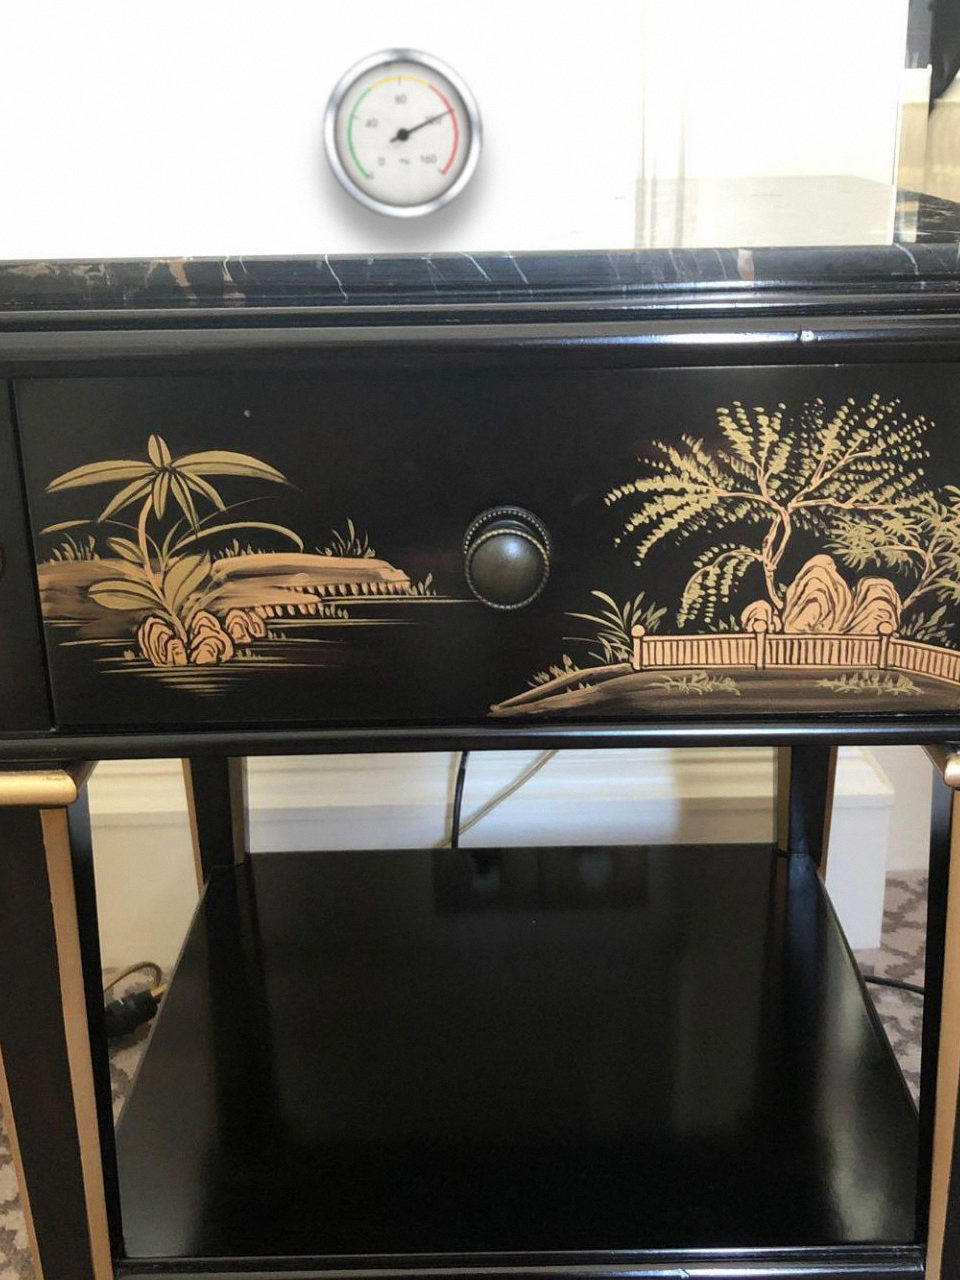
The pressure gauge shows 120 psi
